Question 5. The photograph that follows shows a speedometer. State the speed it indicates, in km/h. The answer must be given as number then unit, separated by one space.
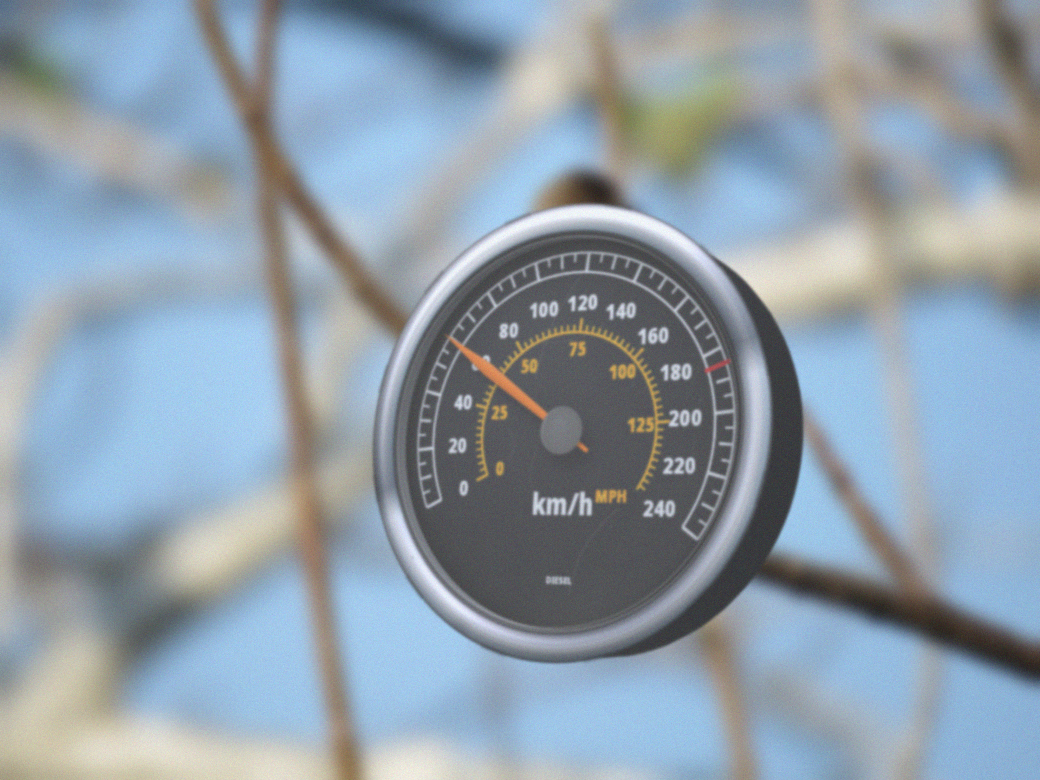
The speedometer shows 60 km/h
